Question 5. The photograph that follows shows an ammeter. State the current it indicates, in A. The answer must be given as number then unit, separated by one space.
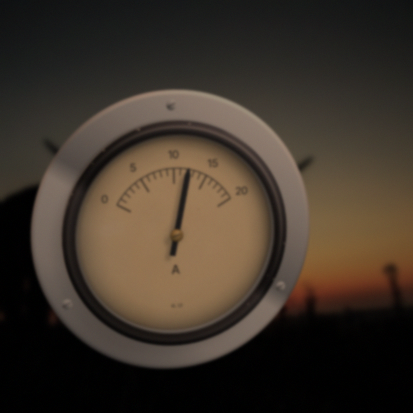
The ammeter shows 12 A
